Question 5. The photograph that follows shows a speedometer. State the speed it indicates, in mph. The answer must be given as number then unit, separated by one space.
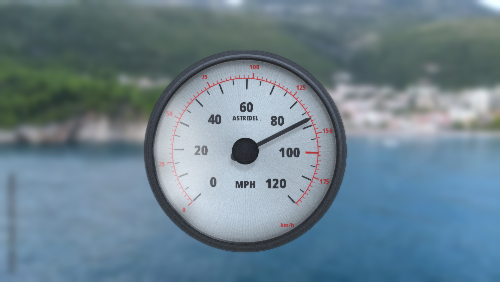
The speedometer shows 87.5 mph
